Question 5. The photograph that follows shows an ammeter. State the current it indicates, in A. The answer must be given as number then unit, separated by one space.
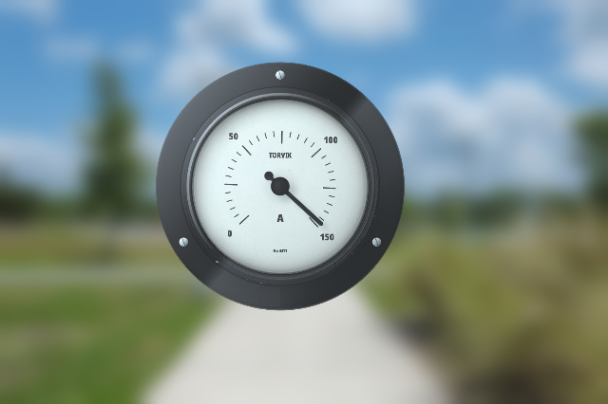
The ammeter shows 147.5 A
